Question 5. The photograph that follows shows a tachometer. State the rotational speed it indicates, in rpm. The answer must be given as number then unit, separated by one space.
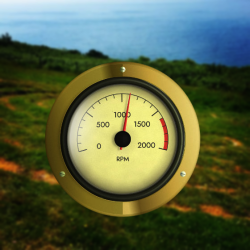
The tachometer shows 1100 rpm
